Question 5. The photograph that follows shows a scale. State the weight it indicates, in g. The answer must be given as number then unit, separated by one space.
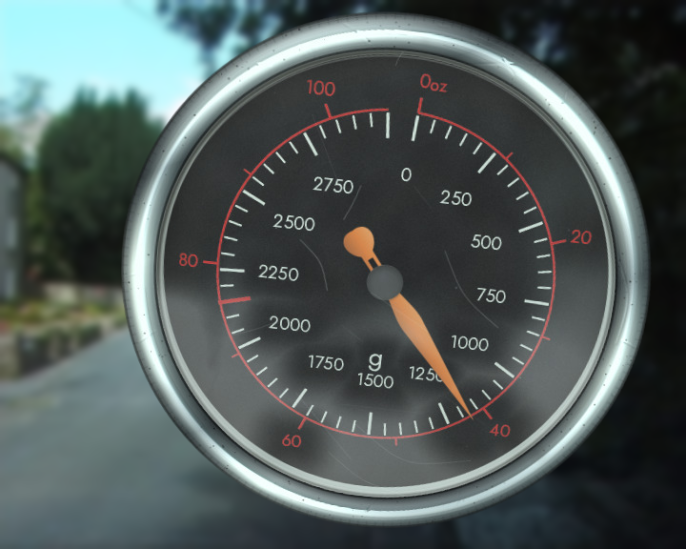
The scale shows 1175 g
